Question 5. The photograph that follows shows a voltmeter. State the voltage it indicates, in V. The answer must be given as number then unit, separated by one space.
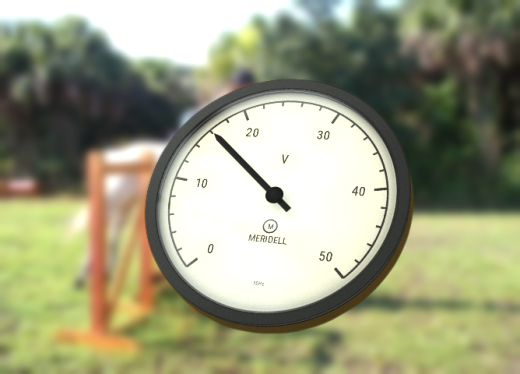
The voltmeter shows 16 V
